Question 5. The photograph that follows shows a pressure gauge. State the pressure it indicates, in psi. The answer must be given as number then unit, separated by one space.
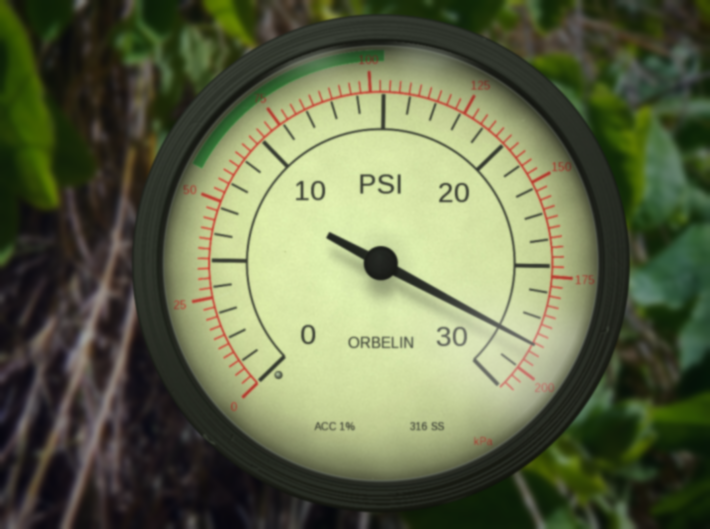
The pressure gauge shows 28 psi
